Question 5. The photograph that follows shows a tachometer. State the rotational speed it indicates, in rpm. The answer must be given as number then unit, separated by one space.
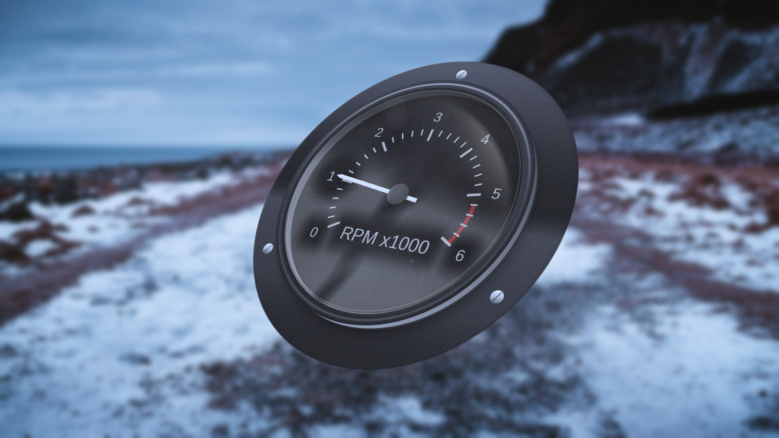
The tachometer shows 1000 rpm
